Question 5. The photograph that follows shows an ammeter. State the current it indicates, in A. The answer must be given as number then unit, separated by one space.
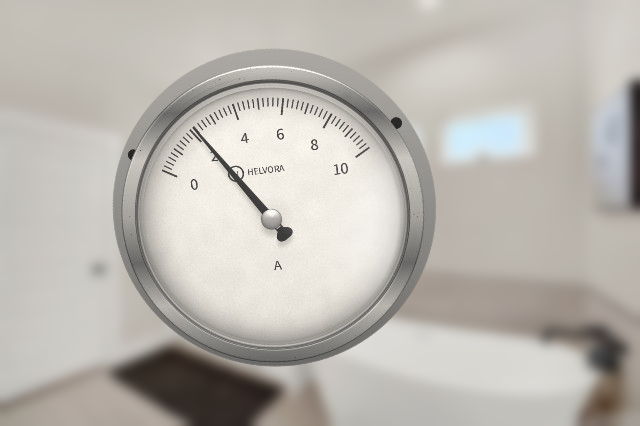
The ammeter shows 2.2 A
